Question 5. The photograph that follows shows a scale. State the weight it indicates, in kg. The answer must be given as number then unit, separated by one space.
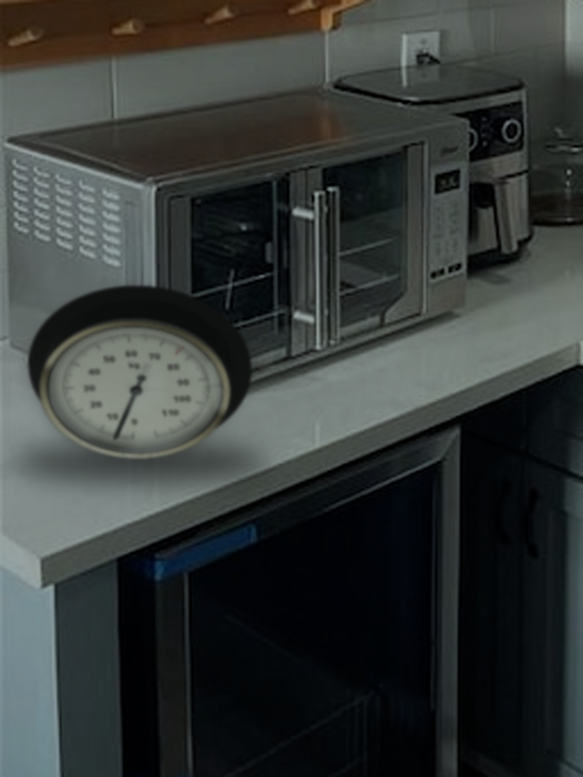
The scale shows 5 kg
